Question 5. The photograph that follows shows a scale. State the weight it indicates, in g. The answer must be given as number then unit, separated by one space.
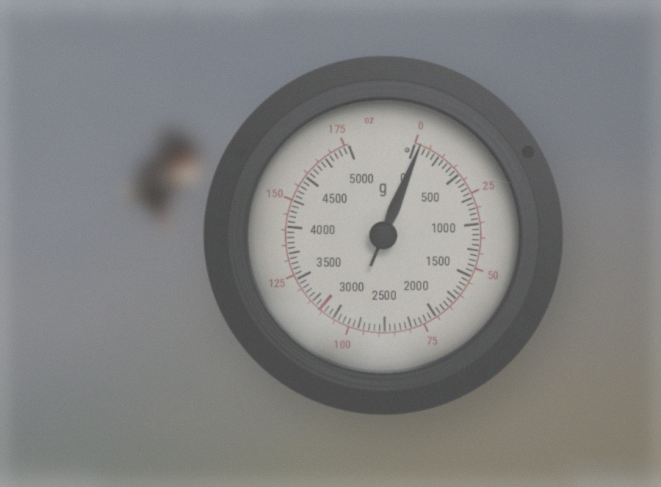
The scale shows 50 g
